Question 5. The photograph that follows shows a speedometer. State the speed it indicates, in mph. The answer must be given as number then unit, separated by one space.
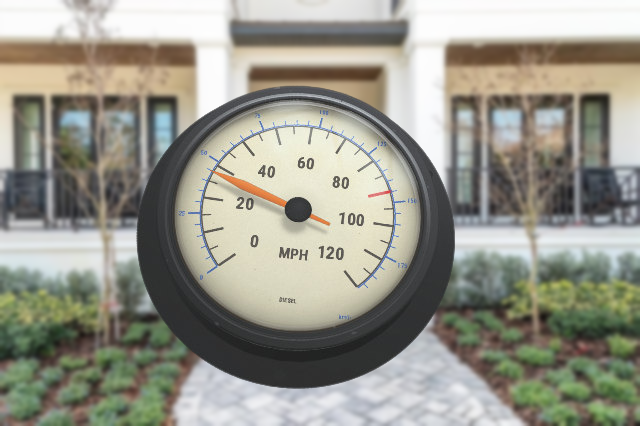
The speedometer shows 27.5 mph
